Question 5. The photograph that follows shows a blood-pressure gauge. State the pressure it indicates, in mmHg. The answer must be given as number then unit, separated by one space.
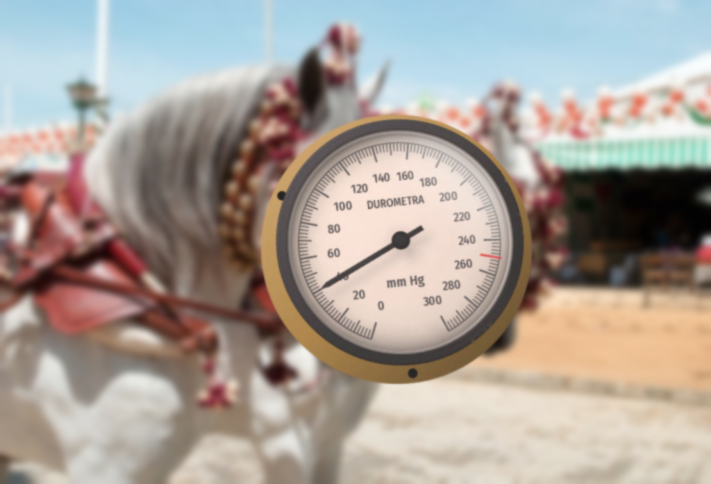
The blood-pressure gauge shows 40 mmHg
